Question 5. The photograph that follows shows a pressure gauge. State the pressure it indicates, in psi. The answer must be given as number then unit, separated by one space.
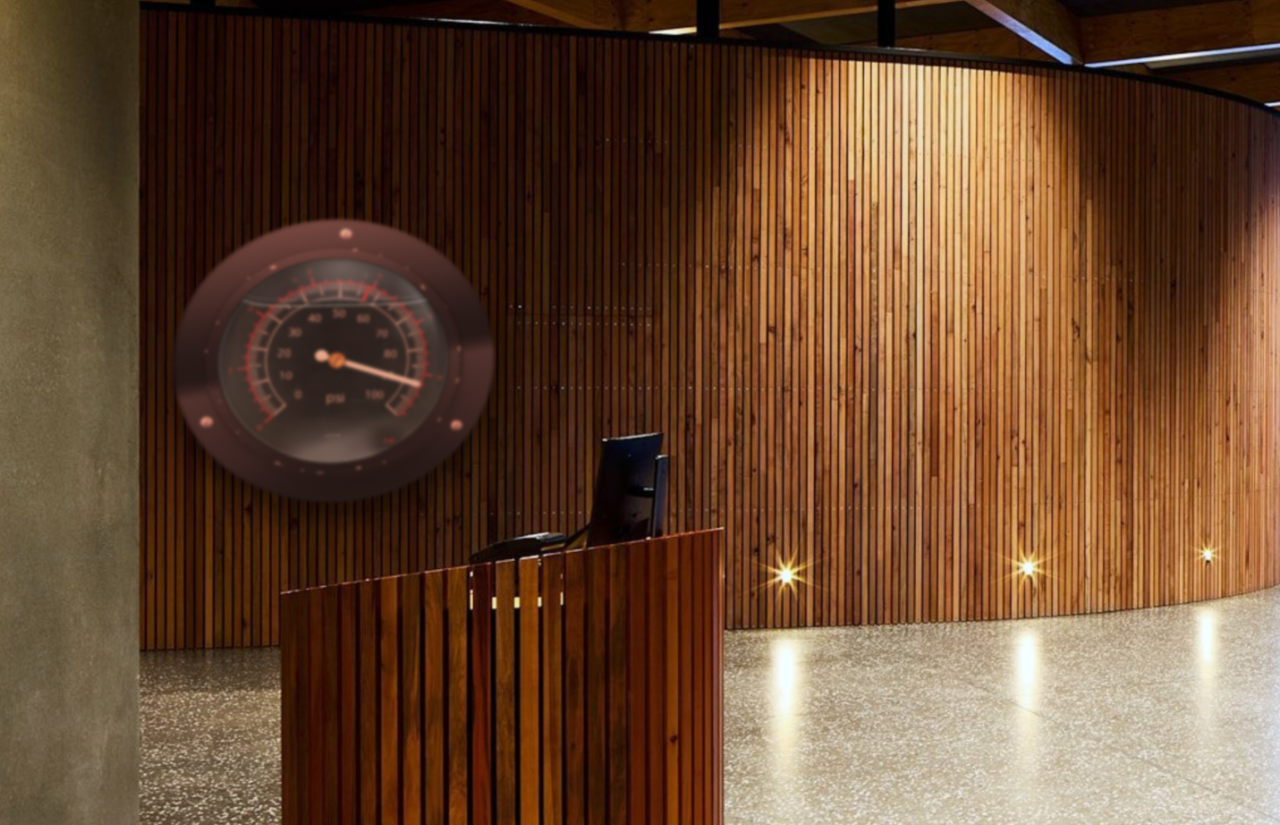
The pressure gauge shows 90 psi
